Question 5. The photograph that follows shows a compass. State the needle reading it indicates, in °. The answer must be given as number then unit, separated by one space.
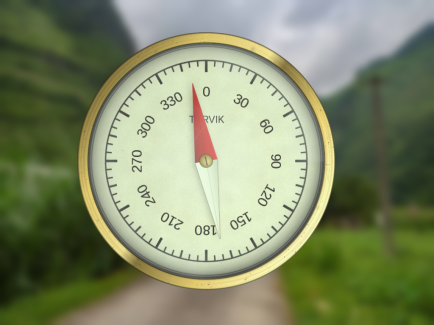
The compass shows 350 °
